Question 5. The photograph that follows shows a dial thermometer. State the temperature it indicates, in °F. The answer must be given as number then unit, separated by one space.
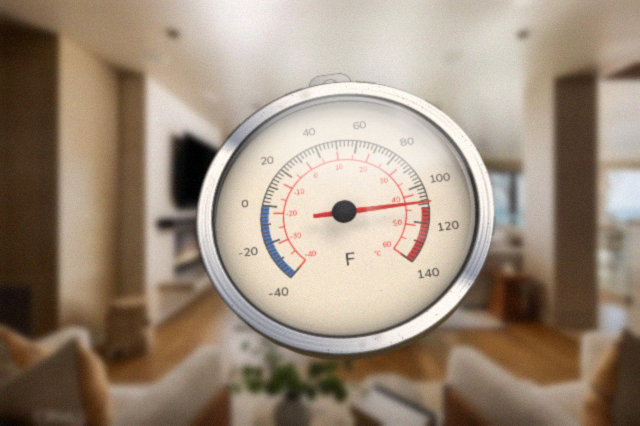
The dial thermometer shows 110 °F
